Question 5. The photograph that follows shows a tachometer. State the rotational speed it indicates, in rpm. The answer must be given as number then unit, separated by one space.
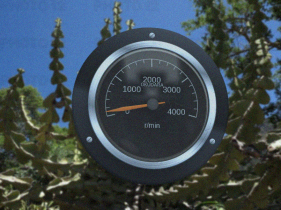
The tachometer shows 100 rpm
